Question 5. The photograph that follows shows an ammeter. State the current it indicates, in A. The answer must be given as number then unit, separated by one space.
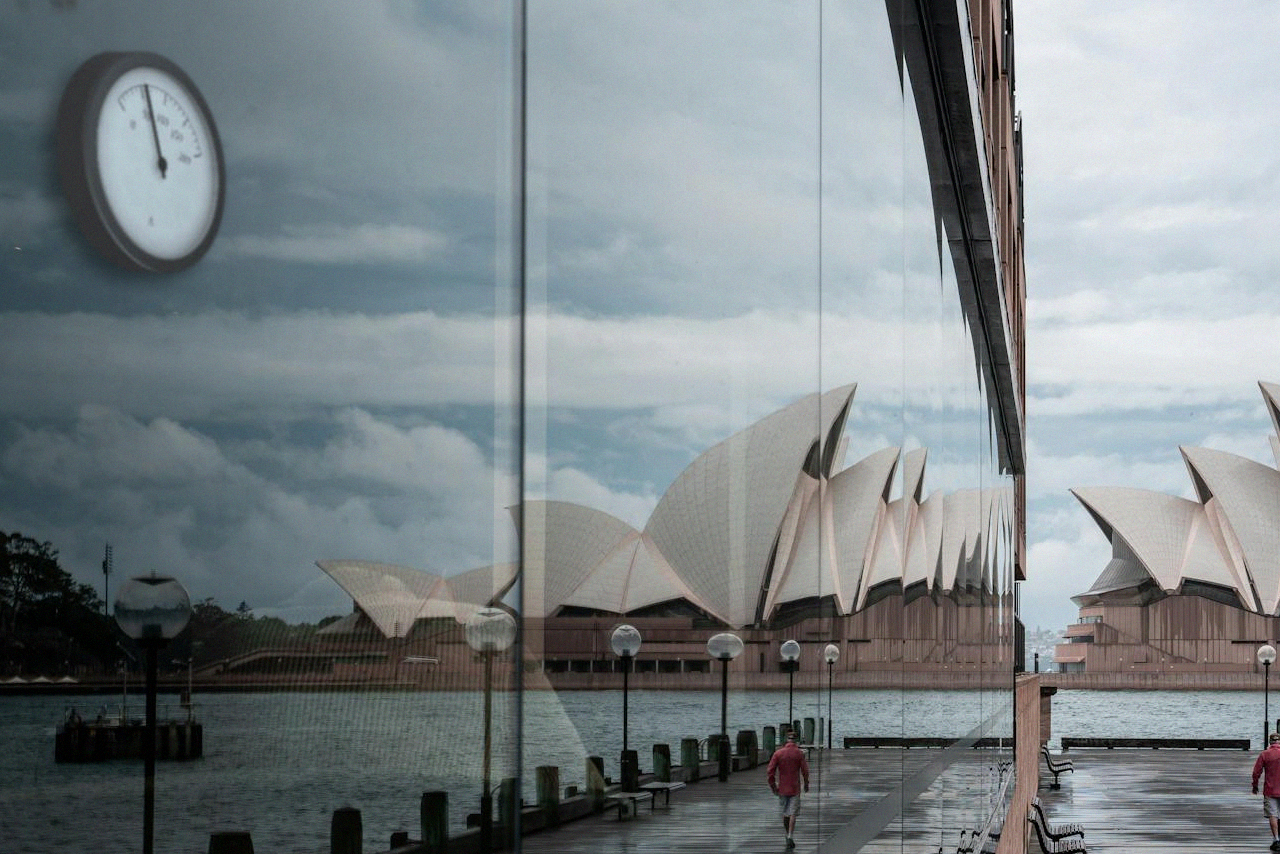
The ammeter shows 50 A
